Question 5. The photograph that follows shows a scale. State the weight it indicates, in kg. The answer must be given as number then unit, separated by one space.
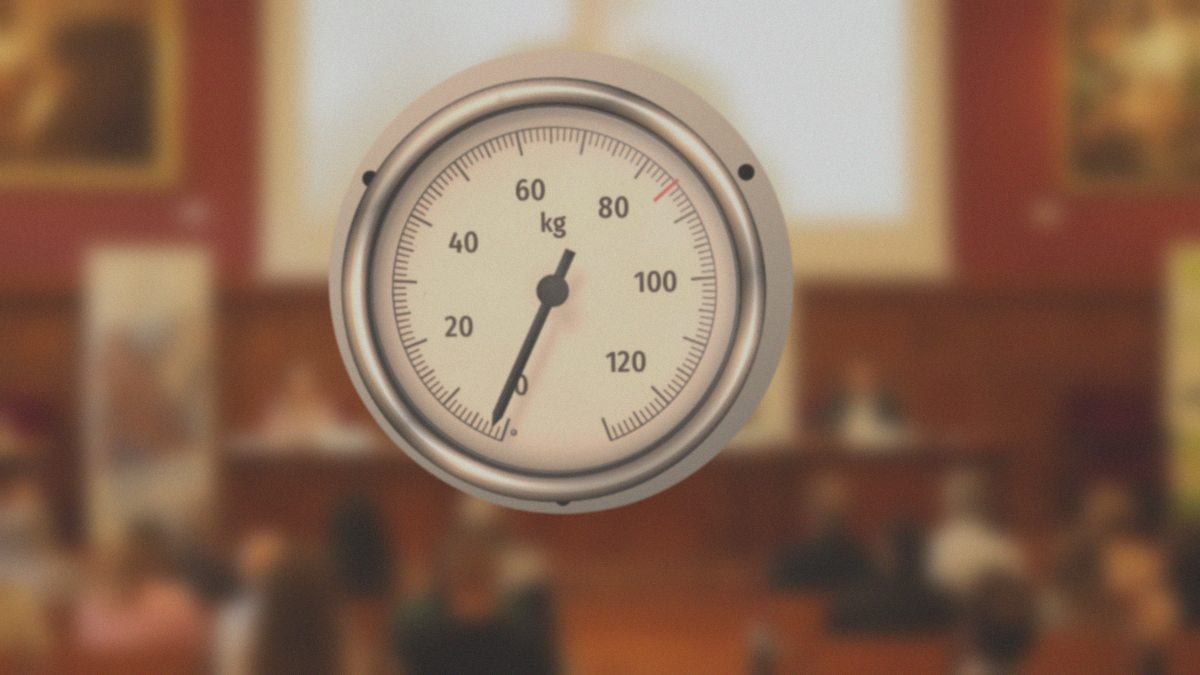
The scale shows 2 kg
